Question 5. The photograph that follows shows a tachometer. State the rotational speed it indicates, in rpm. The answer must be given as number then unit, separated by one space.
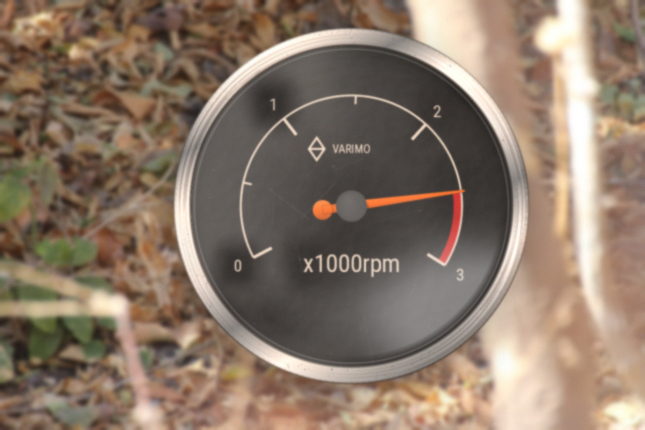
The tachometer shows 2500 rpm
